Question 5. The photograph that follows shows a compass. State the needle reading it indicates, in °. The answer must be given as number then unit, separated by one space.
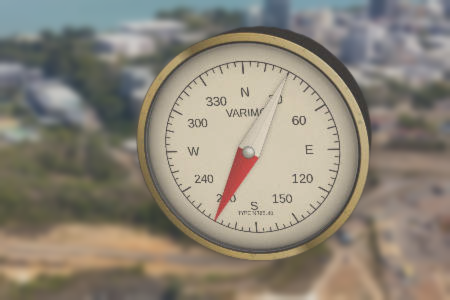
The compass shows 210 °
